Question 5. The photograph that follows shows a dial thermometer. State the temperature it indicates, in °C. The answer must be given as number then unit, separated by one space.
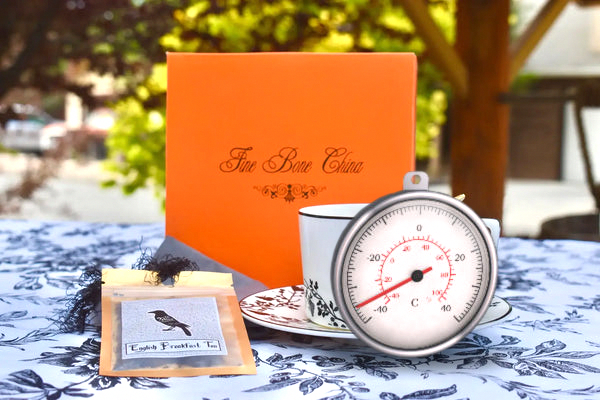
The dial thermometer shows -35 °C
